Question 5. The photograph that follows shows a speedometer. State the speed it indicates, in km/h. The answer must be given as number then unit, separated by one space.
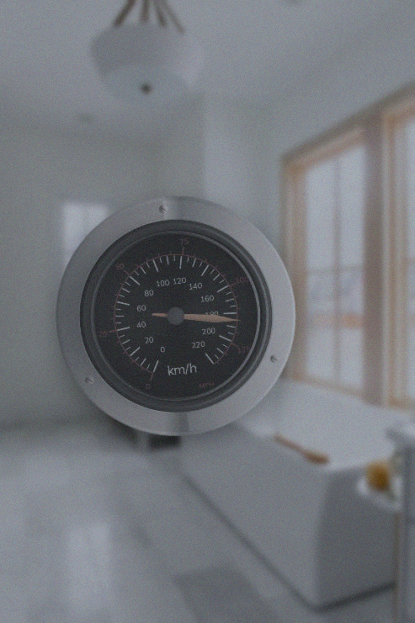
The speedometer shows 185 km/h
